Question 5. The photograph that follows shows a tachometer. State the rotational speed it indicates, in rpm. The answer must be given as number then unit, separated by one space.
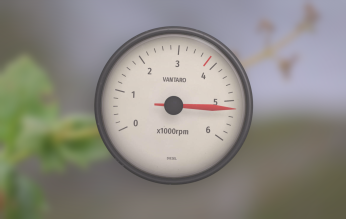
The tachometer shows 5200 rpm
